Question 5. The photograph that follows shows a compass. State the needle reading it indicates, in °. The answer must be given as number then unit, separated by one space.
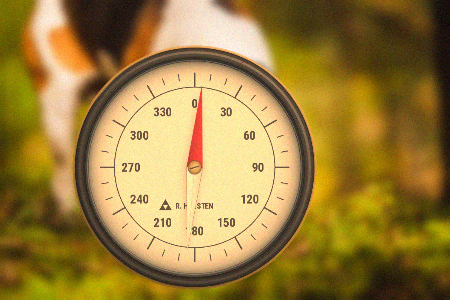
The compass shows 5 °
